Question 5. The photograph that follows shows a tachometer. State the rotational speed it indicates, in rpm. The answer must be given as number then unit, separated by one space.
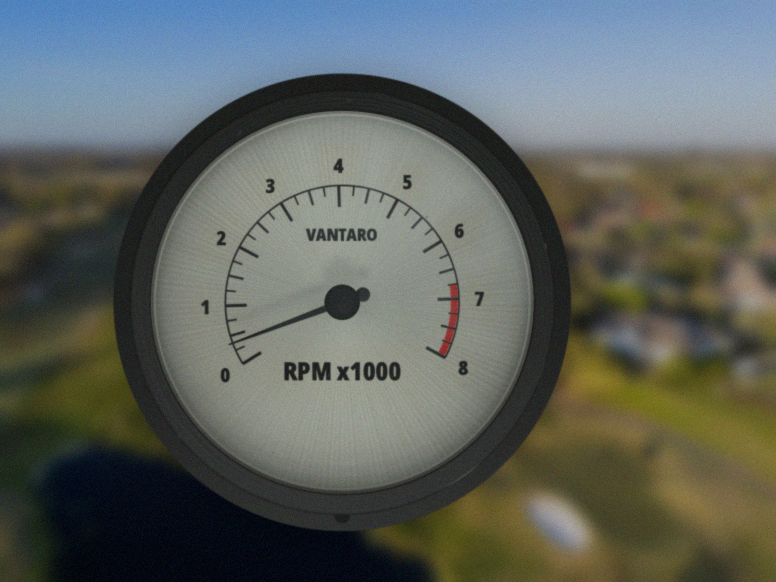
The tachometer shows 375 rpm
